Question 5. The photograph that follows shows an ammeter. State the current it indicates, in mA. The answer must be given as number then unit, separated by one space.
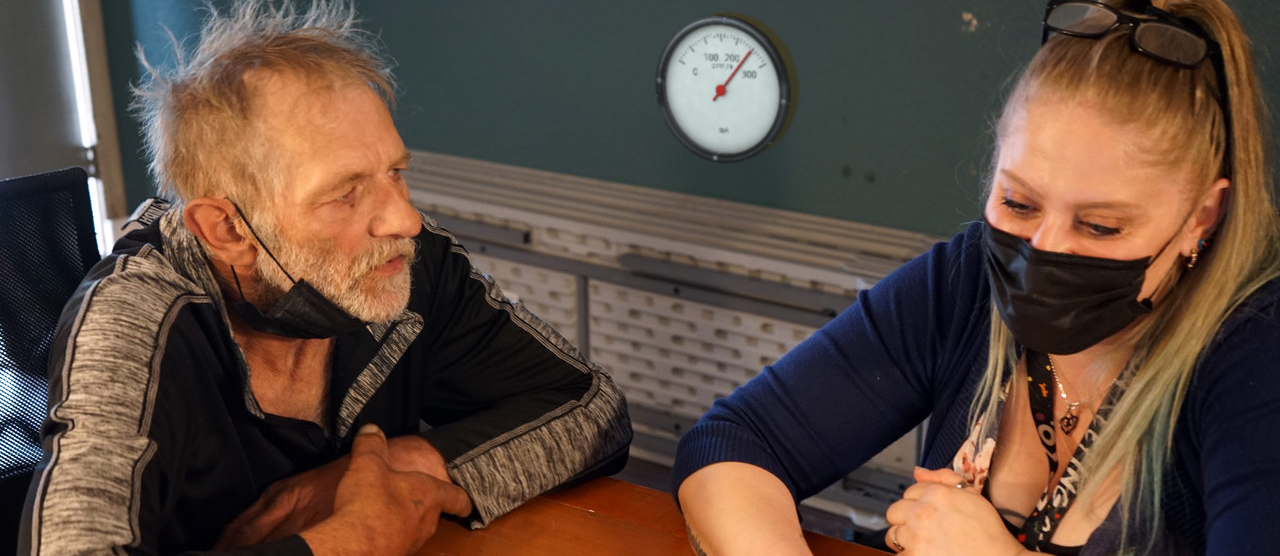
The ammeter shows 250 mA
